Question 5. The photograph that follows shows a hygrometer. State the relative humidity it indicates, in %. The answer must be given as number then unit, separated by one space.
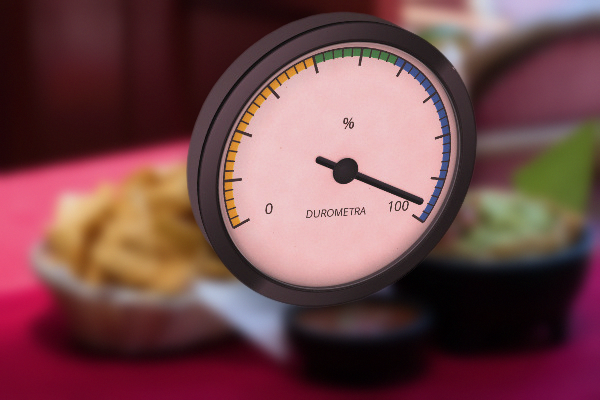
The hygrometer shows 96 %
